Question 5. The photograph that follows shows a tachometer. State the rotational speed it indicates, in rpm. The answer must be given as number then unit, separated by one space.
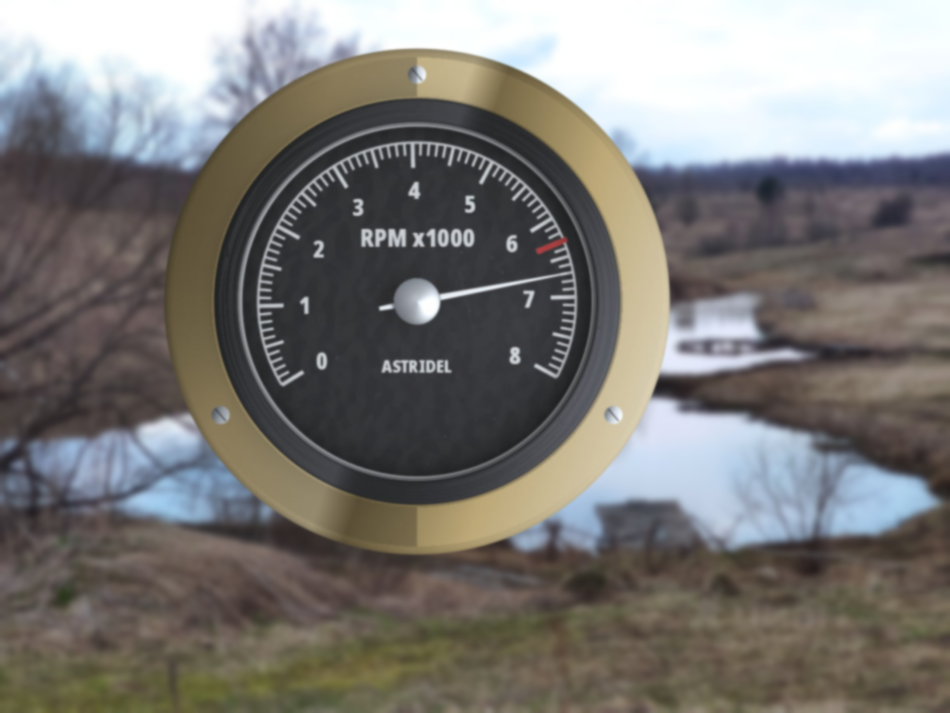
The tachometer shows 6700 rpm
